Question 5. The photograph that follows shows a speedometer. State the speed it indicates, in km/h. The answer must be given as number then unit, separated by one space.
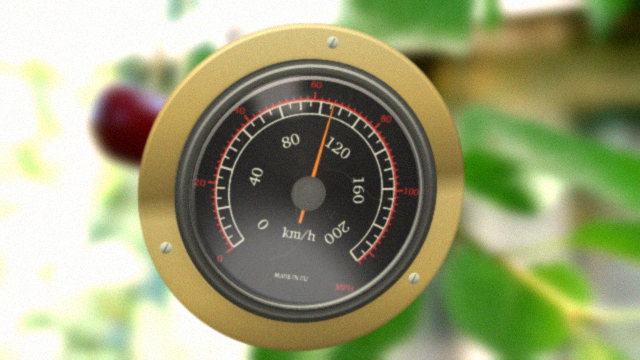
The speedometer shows 105 km/h
